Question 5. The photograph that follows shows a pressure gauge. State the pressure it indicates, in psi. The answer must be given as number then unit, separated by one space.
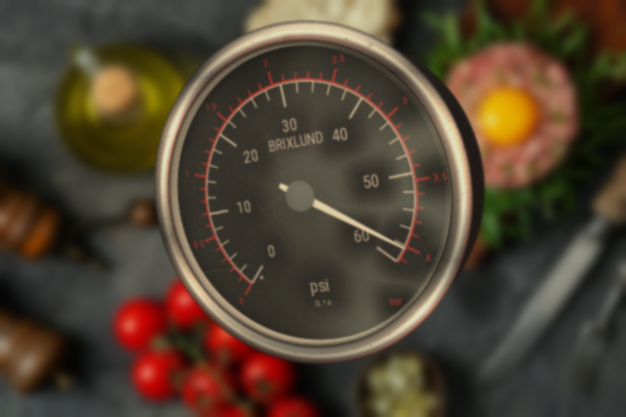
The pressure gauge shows 58 psi
